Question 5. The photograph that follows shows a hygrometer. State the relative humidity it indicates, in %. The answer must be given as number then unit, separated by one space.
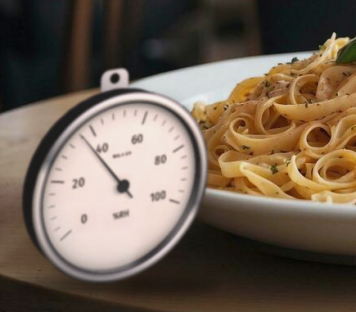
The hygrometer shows 36 %
